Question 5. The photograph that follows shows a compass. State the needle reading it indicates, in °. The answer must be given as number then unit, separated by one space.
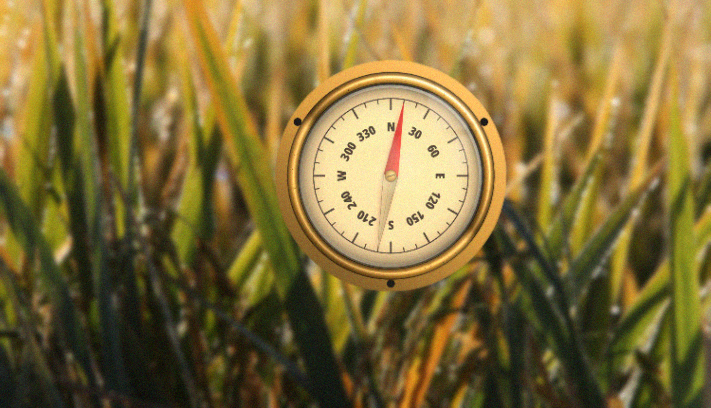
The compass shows 10 °
